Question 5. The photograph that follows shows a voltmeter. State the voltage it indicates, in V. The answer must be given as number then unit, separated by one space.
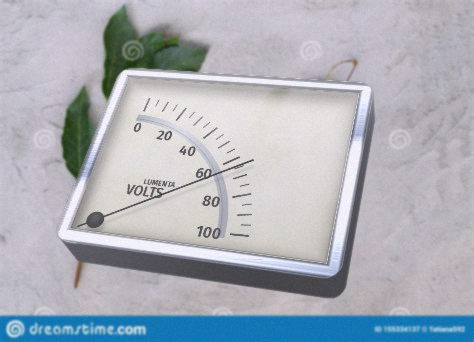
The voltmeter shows 65 V
